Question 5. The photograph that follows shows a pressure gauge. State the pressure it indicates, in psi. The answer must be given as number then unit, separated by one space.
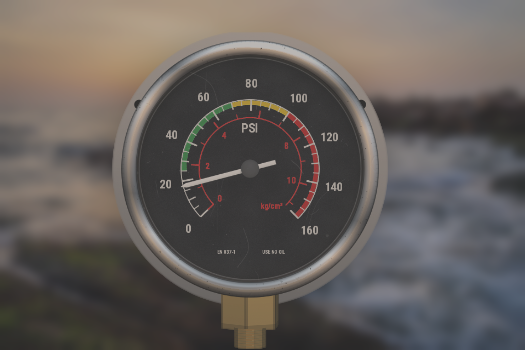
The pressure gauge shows 17.5 psi
